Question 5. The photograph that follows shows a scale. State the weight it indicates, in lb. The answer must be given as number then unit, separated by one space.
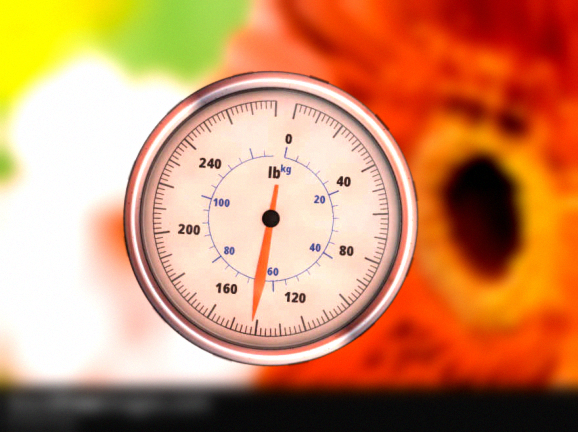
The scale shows 142 lb
